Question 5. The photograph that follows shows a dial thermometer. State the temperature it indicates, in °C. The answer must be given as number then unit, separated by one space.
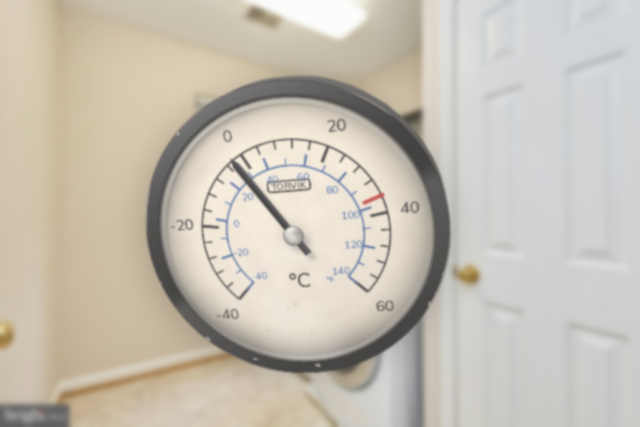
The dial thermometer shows -2 °C
